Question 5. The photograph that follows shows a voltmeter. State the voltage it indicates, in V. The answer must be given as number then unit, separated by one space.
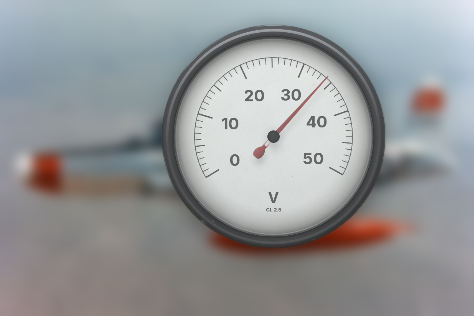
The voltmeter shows 34 V
